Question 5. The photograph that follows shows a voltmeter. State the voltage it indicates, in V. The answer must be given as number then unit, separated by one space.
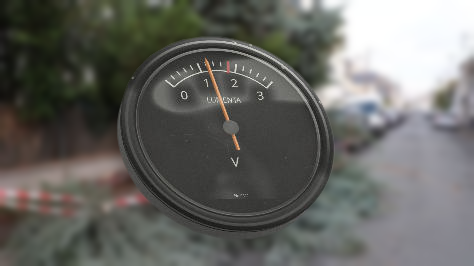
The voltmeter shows 1.2 V
